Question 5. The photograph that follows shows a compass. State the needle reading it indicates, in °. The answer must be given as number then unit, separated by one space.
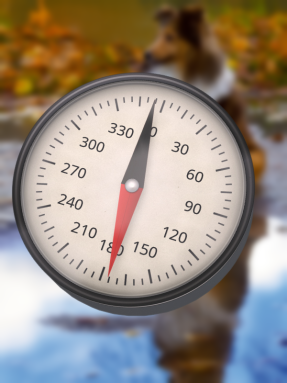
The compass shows 175 °
